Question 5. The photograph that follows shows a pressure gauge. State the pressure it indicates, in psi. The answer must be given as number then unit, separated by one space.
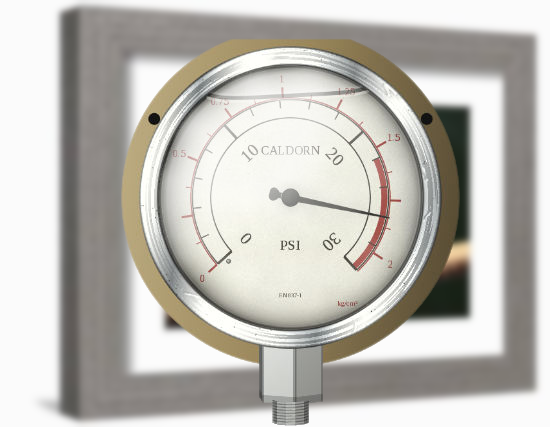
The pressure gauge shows 26 psi
